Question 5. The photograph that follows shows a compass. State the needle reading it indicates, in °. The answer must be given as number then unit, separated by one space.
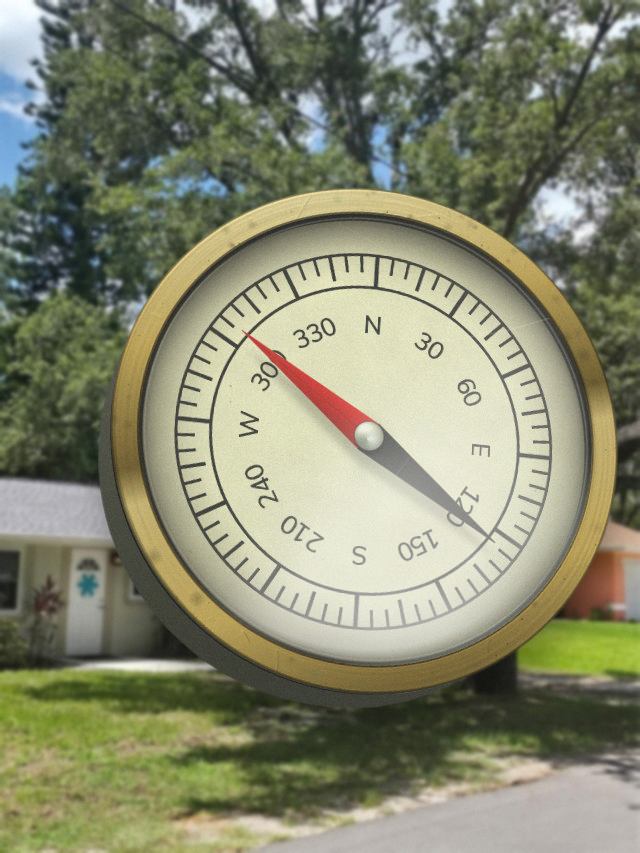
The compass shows 305 °
